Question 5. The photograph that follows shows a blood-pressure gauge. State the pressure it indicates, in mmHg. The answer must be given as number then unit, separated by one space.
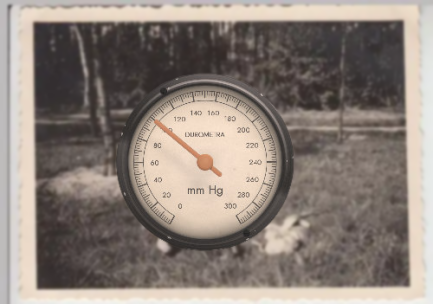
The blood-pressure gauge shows 100 mmHg
